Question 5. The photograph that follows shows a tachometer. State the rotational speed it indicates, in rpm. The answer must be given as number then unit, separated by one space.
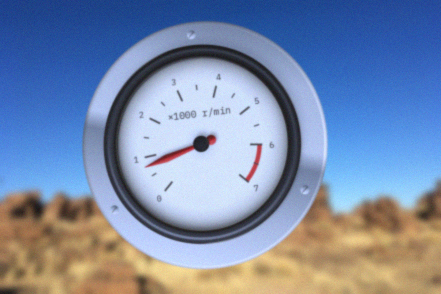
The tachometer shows 750 rpm
